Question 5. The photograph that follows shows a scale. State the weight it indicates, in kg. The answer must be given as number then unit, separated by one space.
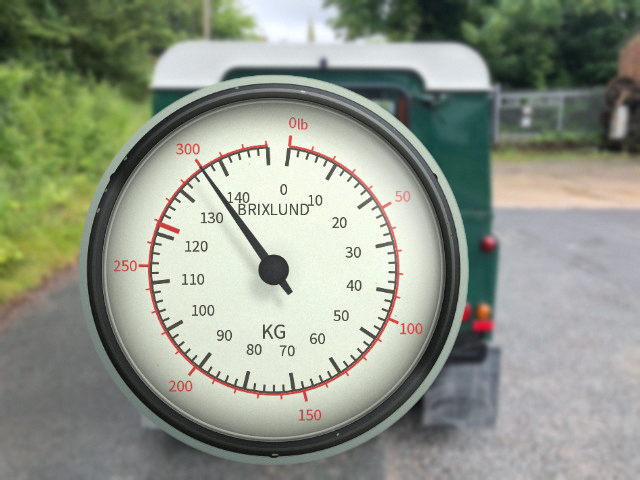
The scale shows 136 kg
